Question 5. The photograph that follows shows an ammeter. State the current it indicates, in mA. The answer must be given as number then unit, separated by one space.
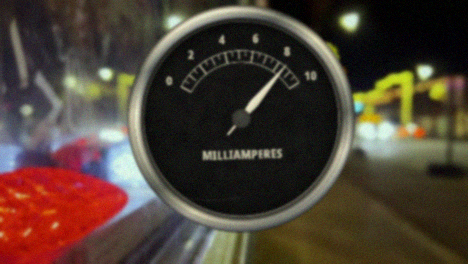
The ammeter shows 8.5 mA
